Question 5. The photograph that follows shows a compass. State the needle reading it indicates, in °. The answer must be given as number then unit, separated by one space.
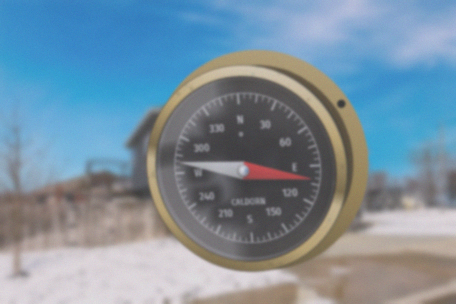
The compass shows 100 °
